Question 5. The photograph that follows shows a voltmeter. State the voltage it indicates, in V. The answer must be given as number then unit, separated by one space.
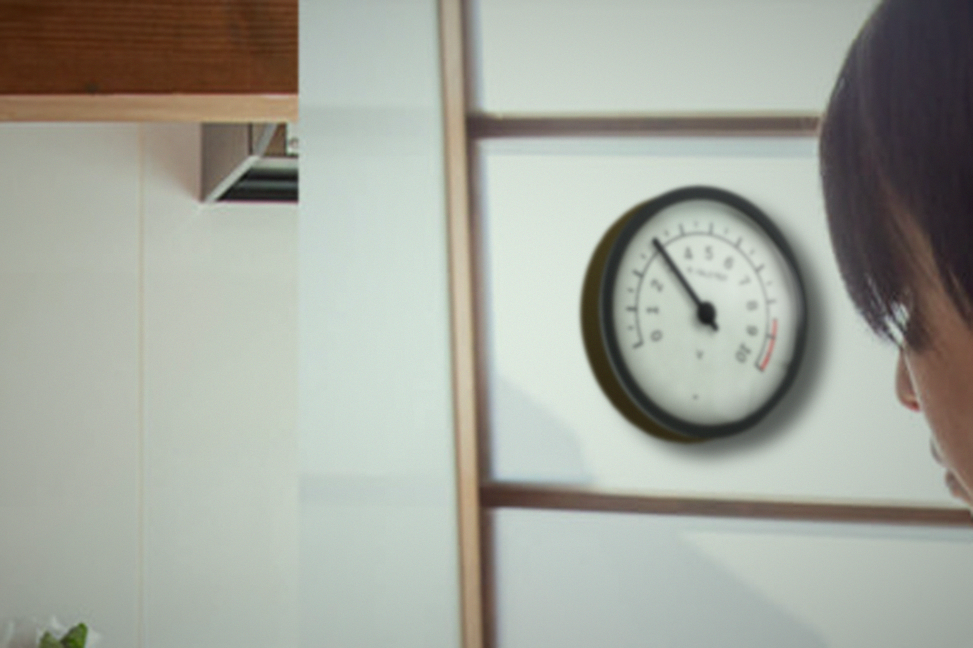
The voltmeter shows 3 V
